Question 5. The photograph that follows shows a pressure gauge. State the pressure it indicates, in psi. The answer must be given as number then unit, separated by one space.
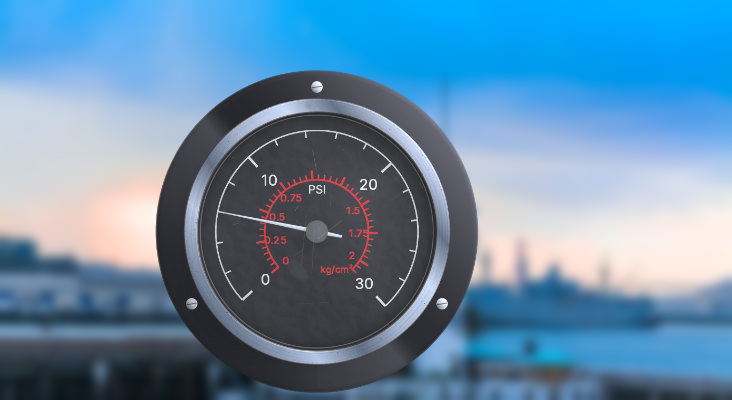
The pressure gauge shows 6 psi
